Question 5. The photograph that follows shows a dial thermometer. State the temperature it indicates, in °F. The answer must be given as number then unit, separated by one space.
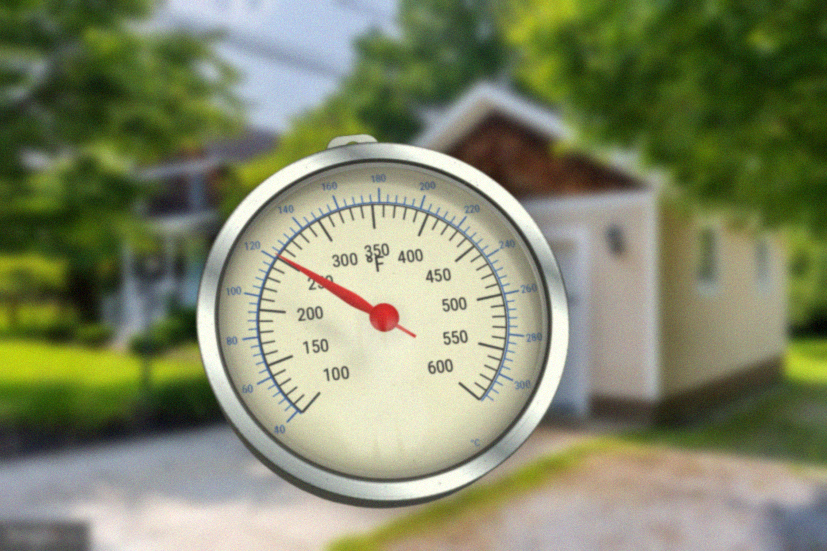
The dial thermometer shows 250 °F
